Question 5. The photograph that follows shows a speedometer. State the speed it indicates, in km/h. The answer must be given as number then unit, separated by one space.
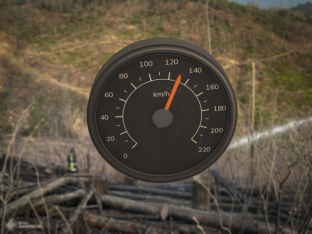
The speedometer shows 130 km/h
